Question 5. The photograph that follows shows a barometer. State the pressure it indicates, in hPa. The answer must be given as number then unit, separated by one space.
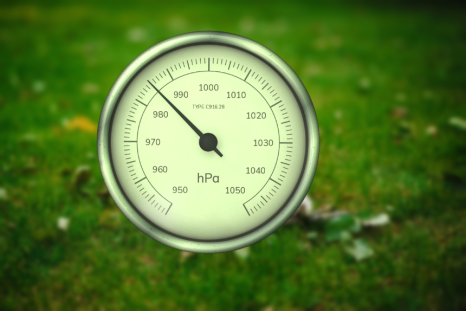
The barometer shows 985 hPa
